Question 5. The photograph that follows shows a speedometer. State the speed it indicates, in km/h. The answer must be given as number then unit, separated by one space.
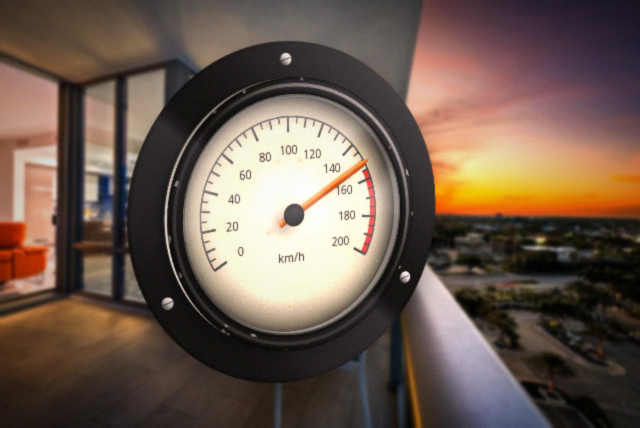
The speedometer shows 150 km/h
